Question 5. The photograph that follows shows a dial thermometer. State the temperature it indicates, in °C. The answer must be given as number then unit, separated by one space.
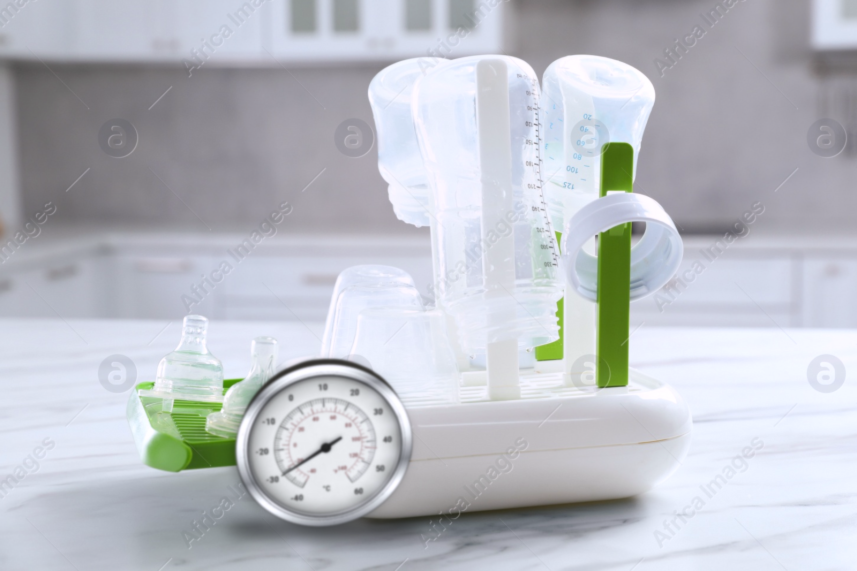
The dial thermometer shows -30 °C
